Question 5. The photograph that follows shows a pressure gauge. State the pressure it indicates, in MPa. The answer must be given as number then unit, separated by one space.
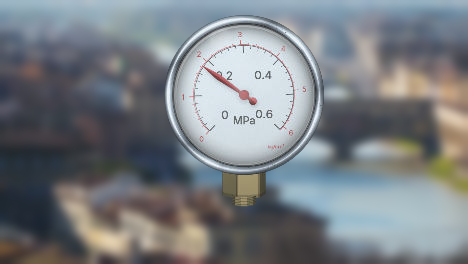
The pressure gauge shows 0.18 MPa
